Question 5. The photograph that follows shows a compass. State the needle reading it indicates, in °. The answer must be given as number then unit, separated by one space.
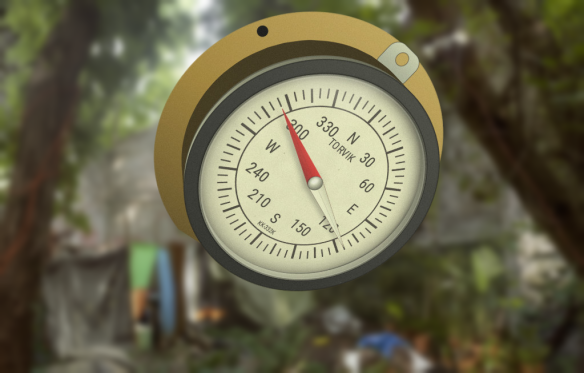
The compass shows 295 °
